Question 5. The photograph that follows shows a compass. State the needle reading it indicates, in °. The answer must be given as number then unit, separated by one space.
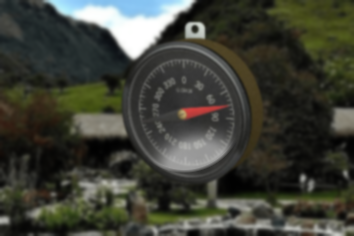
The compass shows 75 °
